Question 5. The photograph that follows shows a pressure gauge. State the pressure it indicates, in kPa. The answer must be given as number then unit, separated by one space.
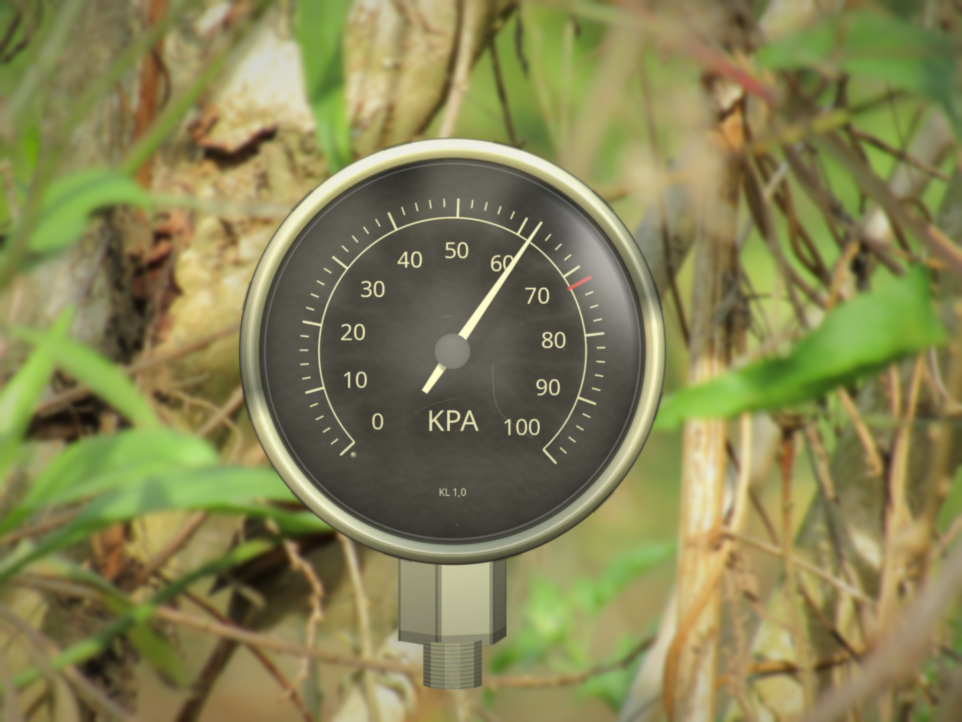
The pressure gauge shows 62 kPa
